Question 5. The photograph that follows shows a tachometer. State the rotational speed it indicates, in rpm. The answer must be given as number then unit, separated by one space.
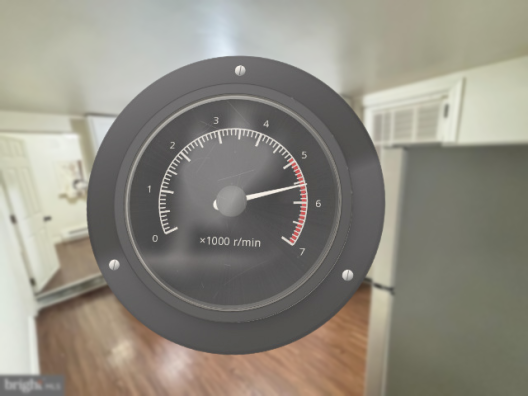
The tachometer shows 5600 rpm
